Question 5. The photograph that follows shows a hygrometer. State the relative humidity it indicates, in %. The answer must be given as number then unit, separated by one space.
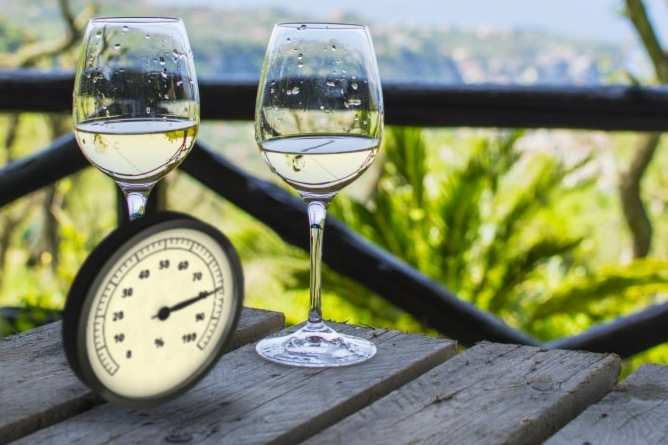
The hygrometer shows 80 %
